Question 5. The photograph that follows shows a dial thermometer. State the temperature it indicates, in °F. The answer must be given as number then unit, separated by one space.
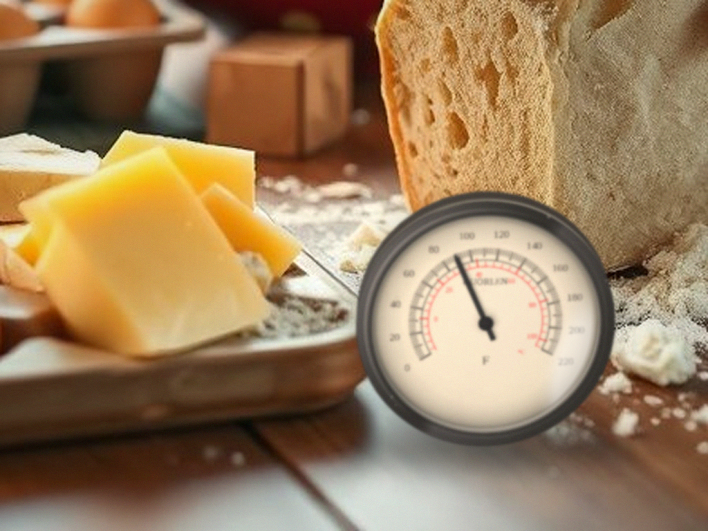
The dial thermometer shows 90 °F
